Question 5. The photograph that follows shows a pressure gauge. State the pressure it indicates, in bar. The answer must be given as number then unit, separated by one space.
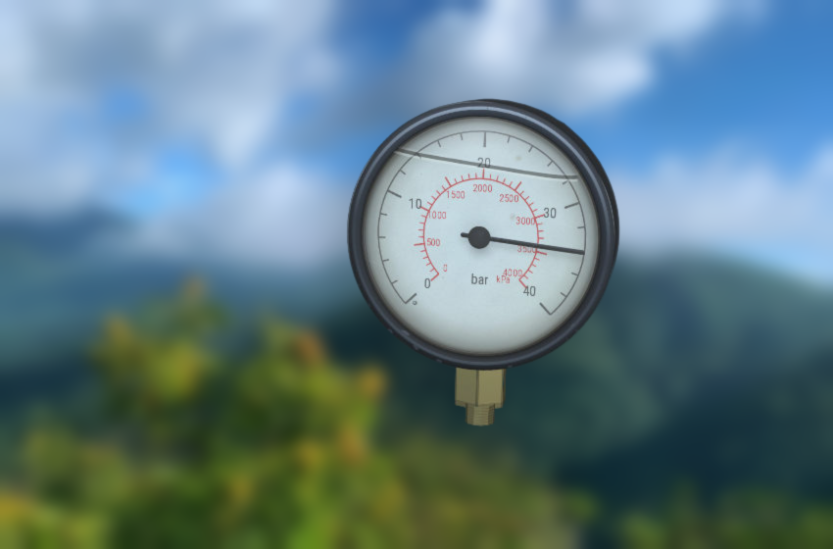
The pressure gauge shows 34 bar
